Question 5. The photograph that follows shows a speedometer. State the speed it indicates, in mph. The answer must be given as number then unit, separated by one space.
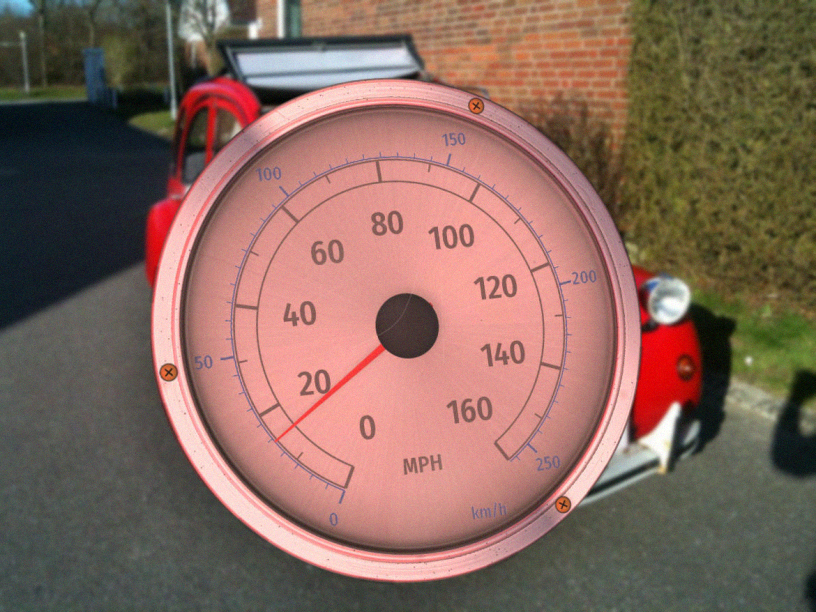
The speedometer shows 15 mph
